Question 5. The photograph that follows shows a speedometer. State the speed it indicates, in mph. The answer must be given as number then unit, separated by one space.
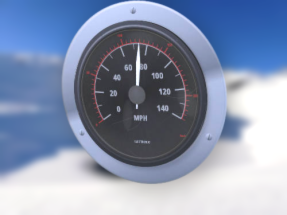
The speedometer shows 75 mph
